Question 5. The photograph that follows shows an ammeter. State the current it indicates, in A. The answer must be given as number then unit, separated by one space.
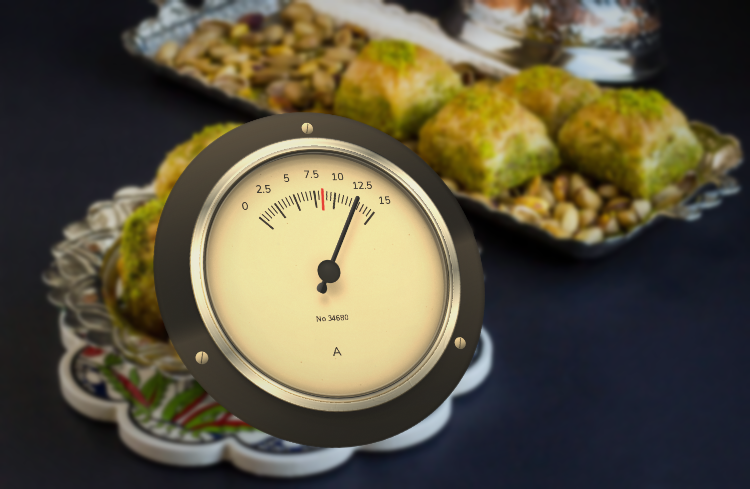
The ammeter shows 12.5 A
